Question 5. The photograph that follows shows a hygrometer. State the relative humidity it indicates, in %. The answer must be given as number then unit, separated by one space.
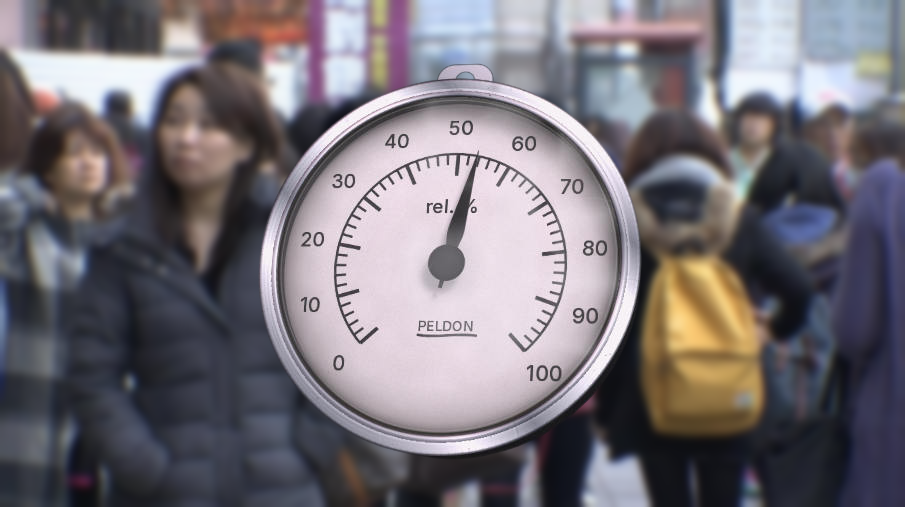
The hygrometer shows 54 %
